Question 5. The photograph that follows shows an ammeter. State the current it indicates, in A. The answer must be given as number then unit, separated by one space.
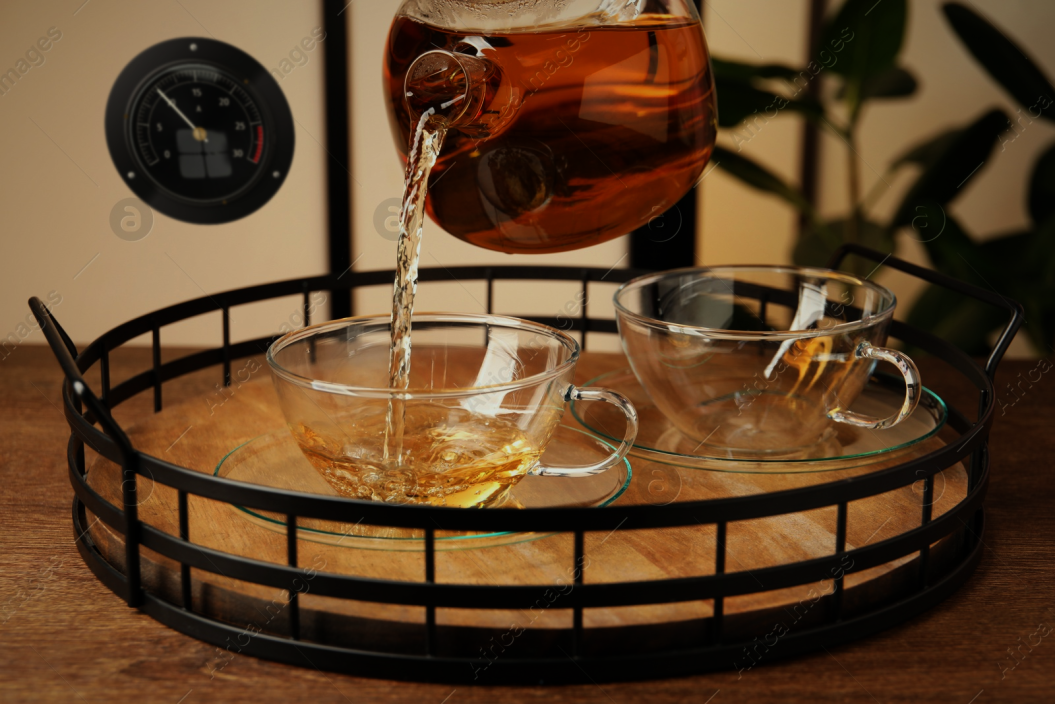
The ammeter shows 10 A
